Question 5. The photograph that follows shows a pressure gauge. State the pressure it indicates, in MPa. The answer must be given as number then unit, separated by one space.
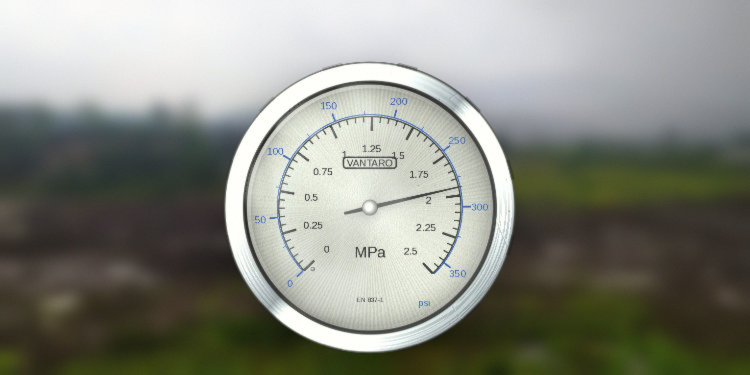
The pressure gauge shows 1.95 MPa
